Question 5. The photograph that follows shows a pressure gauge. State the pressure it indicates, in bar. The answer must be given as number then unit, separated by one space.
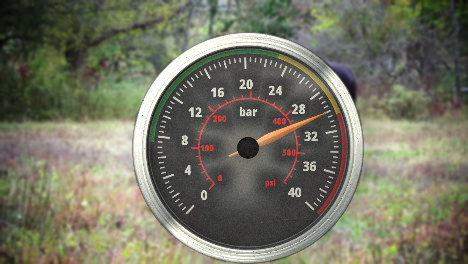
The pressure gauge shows 30 bar
